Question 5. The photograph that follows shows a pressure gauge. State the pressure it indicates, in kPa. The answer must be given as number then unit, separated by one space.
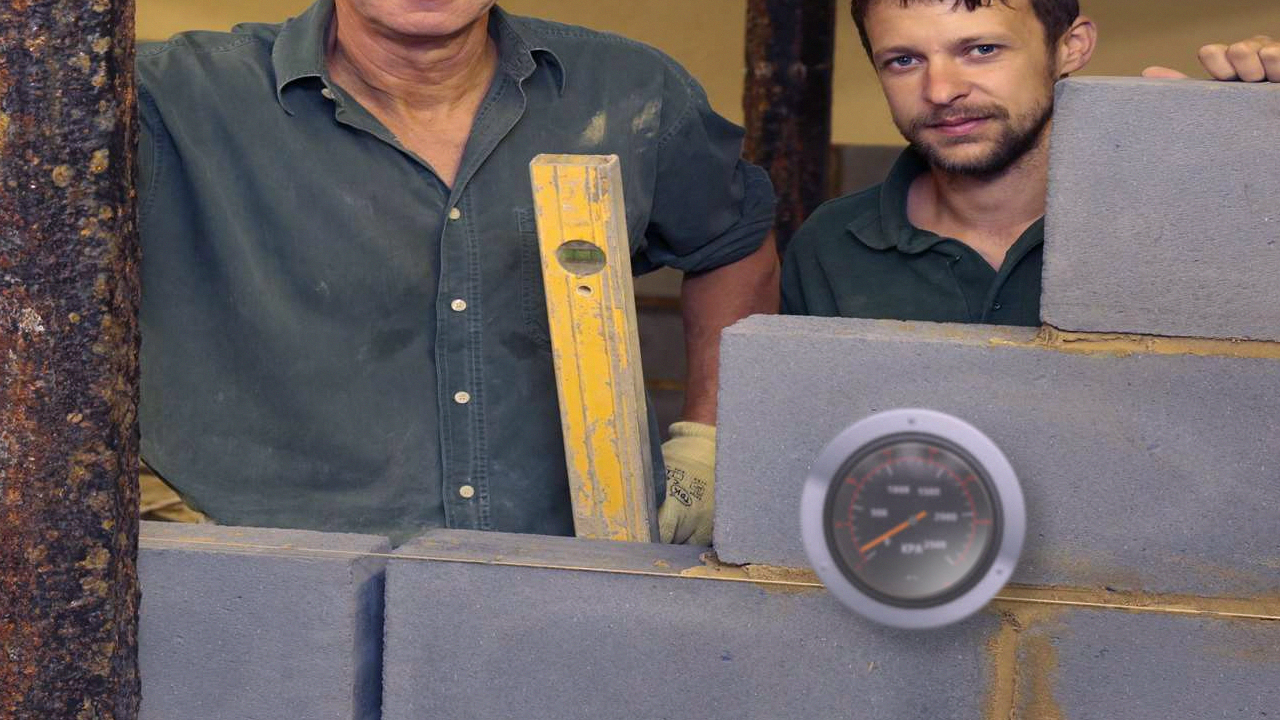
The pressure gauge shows 100 kPa
